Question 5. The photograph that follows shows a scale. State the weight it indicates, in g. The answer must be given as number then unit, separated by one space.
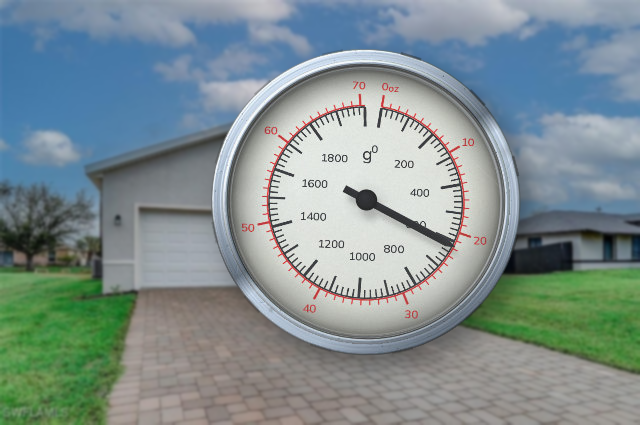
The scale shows 620 g
